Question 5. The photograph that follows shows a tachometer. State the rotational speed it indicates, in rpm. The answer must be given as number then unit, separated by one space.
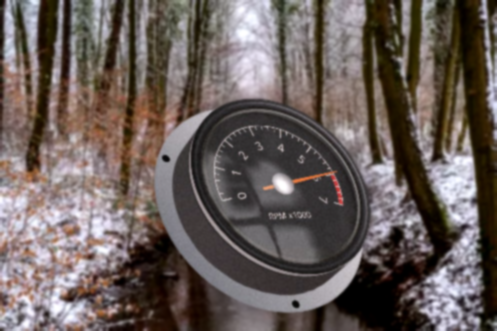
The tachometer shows 6000 rpm
